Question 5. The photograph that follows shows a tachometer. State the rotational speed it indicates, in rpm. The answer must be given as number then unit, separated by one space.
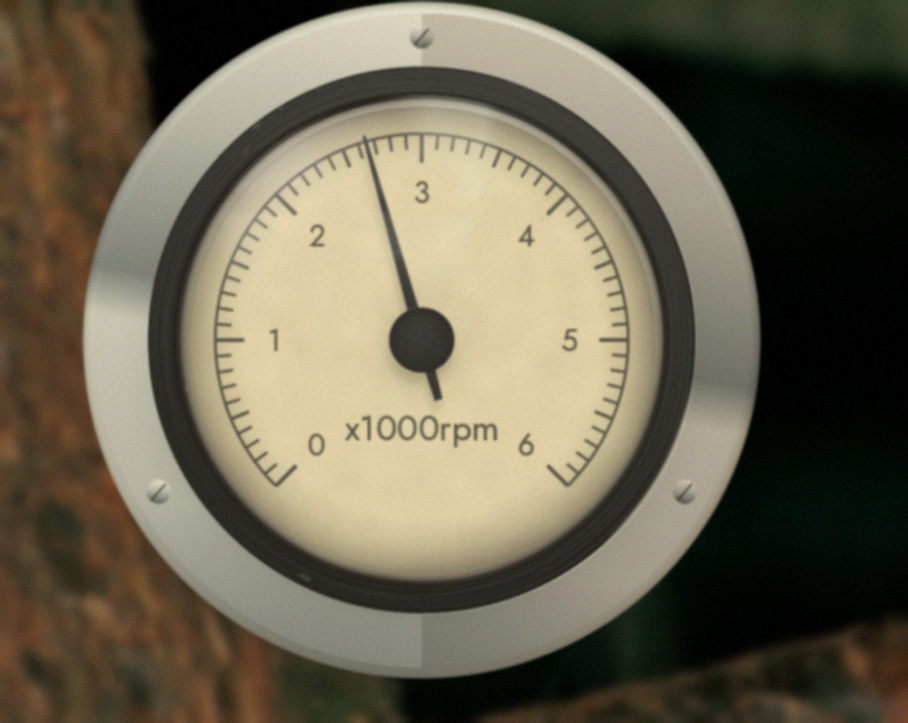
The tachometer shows 2650 rpm
